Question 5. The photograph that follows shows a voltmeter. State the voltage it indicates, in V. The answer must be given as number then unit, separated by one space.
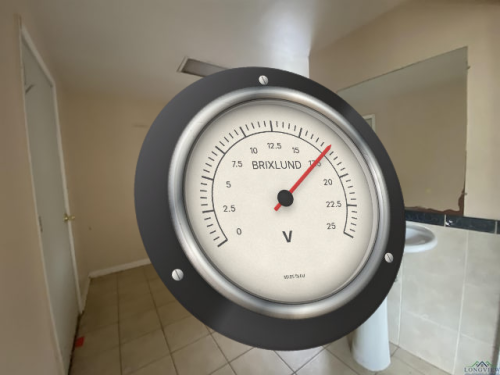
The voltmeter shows 17.5 V
